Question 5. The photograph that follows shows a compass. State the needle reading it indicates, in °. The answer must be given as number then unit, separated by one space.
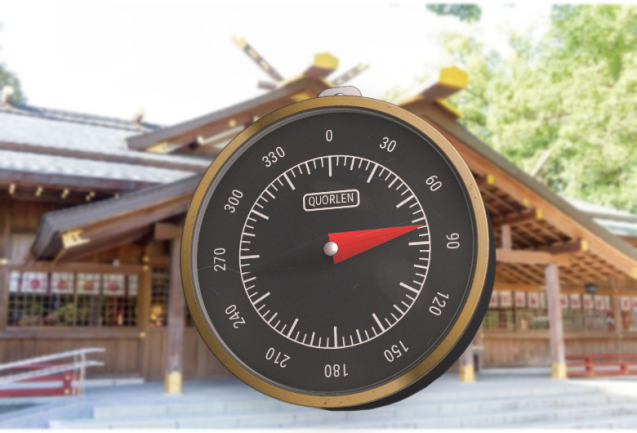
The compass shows 80 °
